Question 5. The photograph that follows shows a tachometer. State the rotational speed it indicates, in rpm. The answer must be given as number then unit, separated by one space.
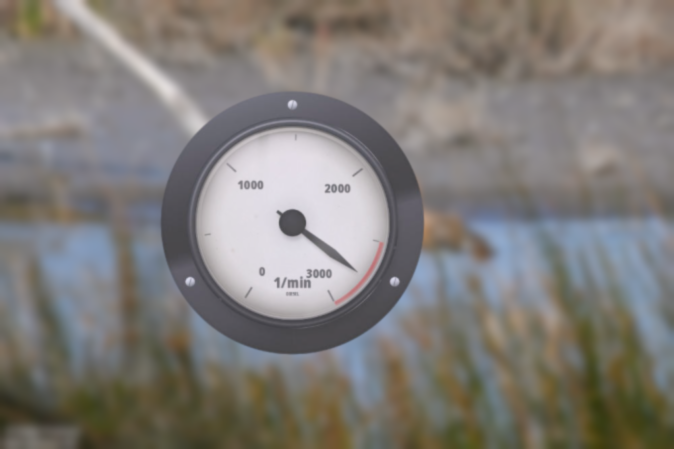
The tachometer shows 2750 rpm
